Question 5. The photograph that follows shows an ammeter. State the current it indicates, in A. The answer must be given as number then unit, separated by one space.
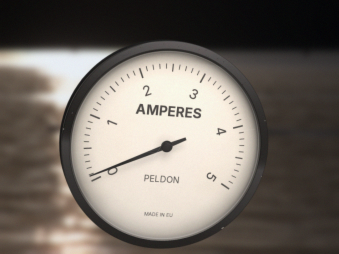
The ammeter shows 0.1 A
